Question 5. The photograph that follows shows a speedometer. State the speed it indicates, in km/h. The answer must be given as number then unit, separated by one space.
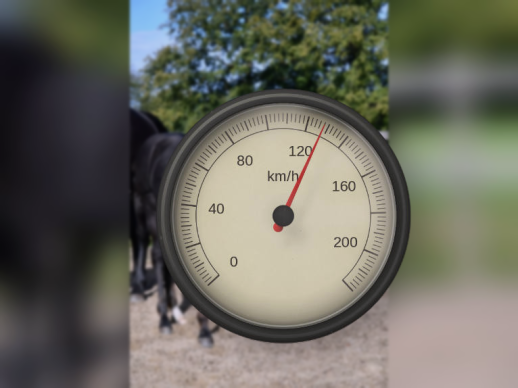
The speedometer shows 128 km/h
